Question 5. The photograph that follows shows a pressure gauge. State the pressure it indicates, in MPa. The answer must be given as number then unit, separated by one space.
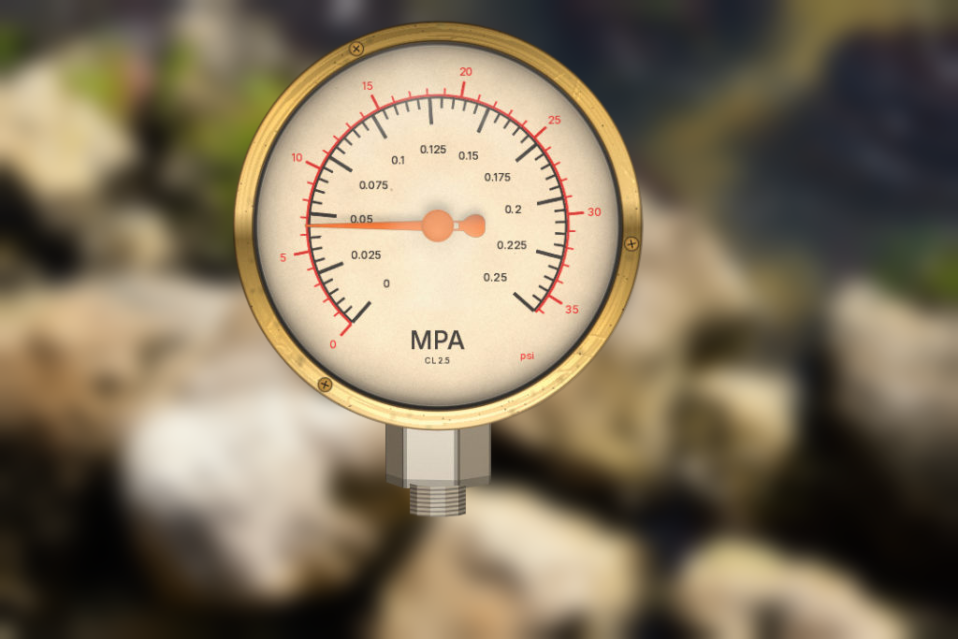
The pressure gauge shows 0.045 MPa
